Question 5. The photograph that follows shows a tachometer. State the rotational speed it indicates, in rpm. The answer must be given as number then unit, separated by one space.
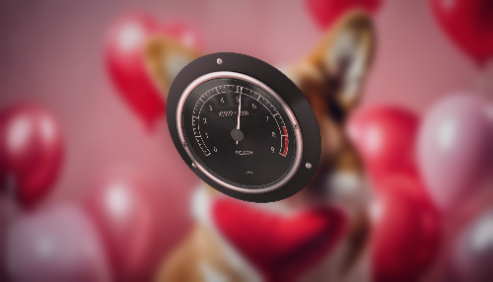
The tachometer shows 5200 rpm
